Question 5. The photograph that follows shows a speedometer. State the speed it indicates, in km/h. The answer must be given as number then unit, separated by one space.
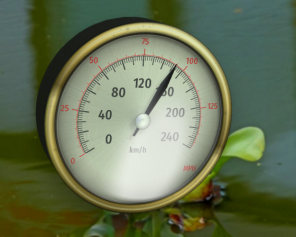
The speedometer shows 150 km/h
